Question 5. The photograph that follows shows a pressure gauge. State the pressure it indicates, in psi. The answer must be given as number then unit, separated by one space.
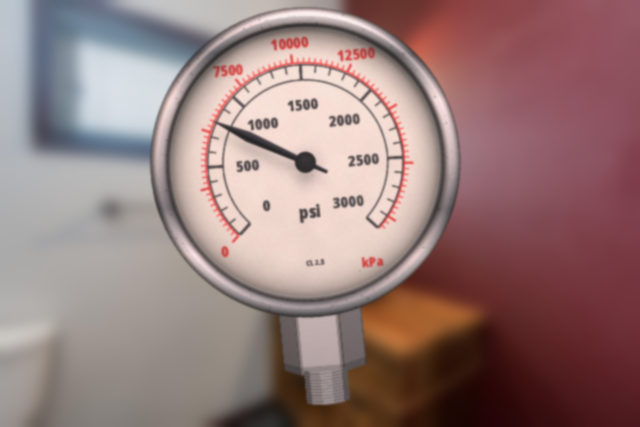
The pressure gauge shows 800 psi
